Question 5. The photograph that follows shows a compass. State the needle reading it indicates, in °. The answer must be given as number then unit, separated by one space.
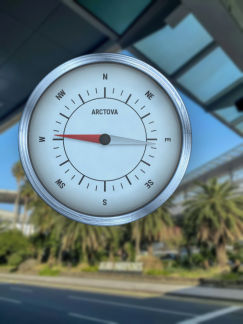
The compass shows 275 °
